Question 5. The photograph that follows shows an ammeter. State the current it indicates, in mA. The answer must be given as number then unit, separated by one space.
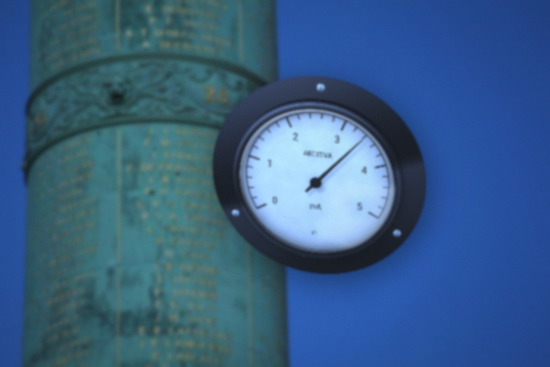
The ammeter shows 3.4 mA
